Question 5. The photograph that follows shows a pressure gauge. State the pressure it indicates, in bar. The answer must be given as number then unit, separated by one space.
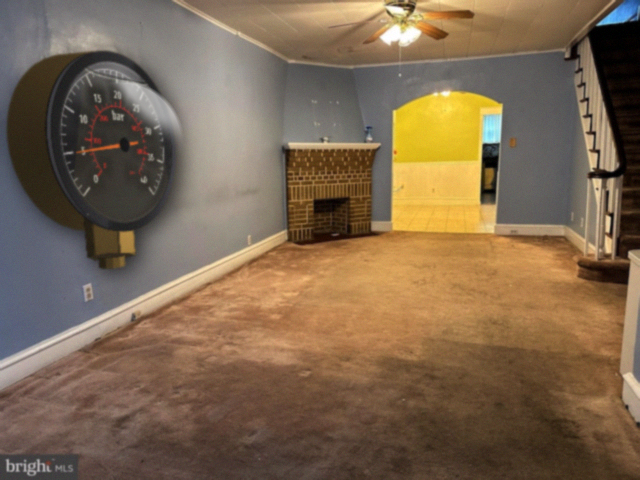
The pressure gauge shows 5 bar
